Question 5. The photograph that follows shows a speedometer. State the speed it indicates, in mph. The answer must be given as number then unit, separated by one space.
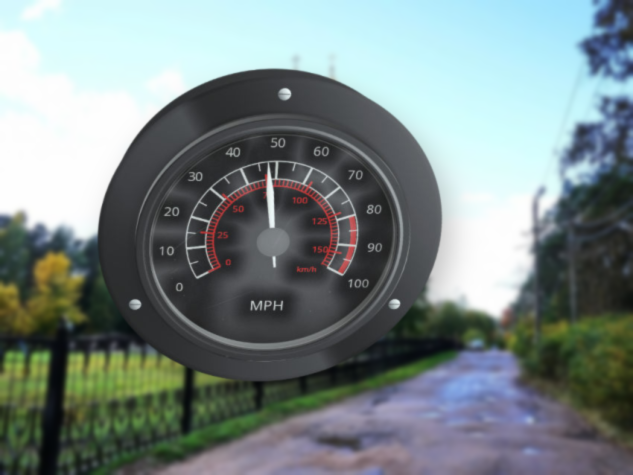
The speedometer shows 47.5 mph
